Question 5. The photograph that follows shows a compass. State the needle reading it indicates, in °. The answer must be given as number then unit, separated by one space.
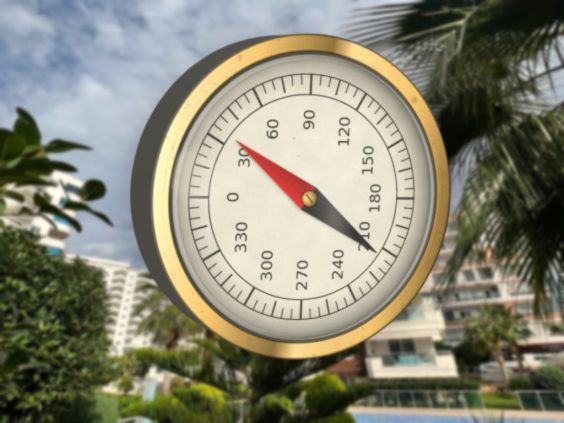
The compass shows 35 °
